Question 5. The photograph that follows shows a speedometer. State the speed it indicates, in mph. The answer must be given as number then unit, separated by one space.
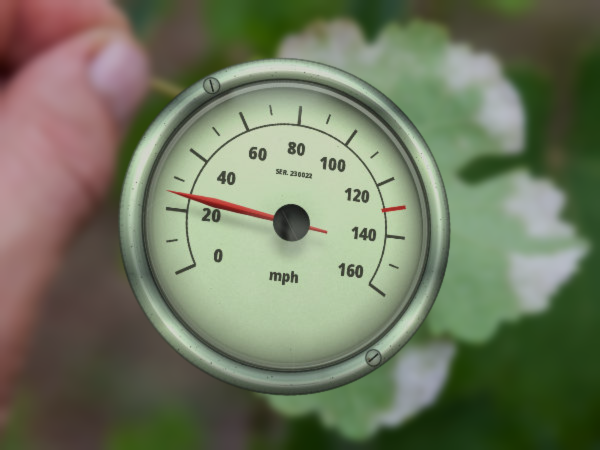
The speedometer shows 25 mph
